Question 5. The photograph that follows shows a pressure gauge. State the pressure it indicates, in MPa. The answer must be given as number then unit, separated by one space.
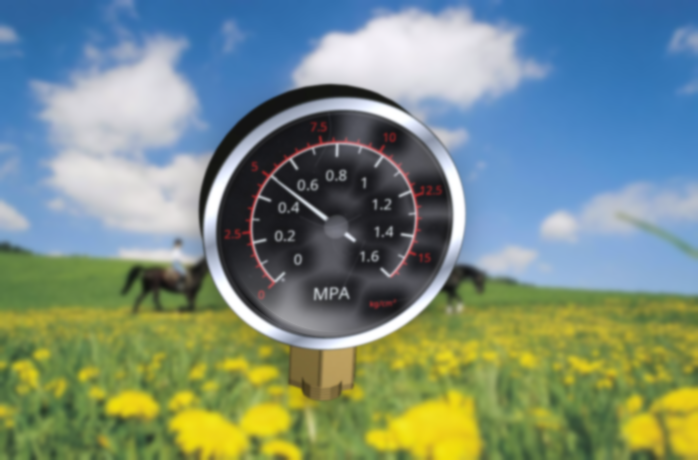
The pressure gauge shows 0.5 MPa
